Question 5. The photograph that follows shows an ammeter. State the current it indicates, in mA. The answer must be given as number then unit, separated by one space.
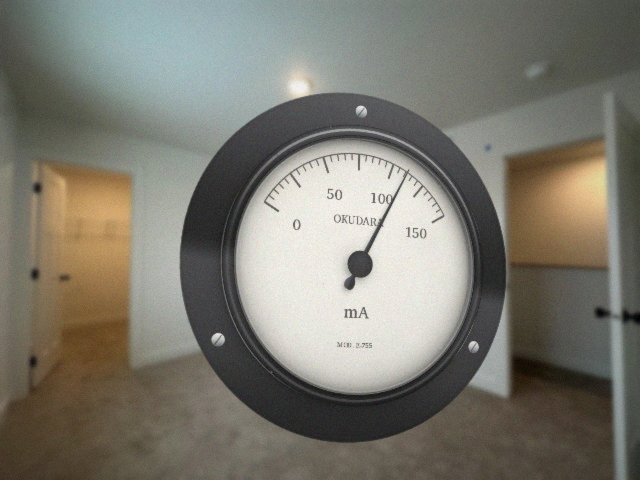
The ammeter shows 110 mA
